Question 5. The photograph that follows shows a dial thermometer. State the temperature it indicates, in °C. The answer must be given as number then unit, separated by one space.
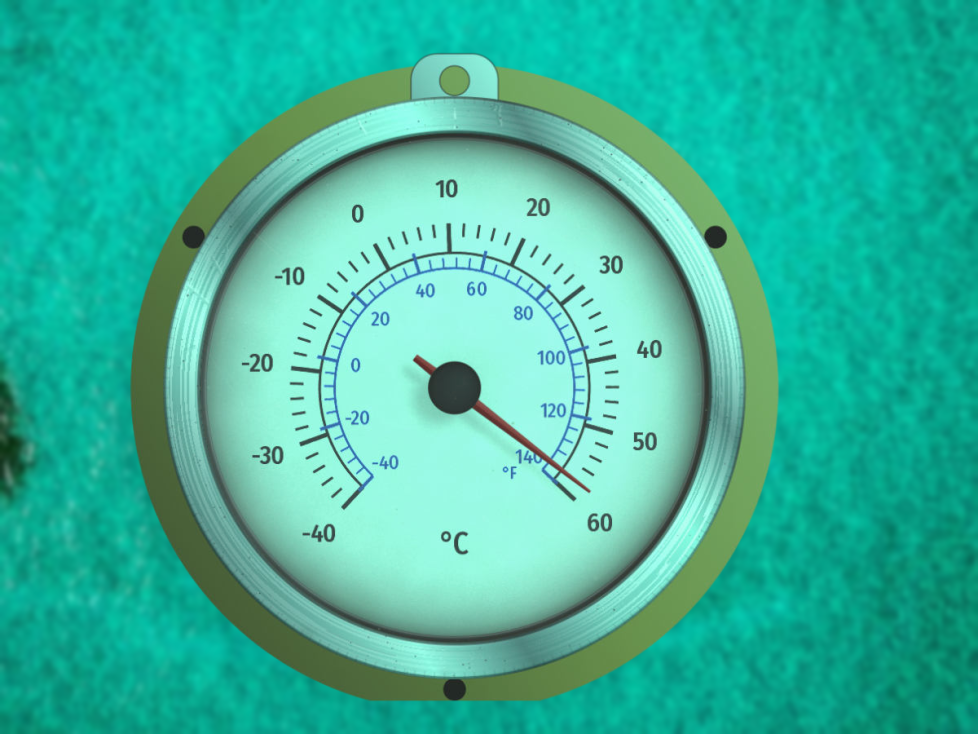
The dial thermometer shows 58 °C
